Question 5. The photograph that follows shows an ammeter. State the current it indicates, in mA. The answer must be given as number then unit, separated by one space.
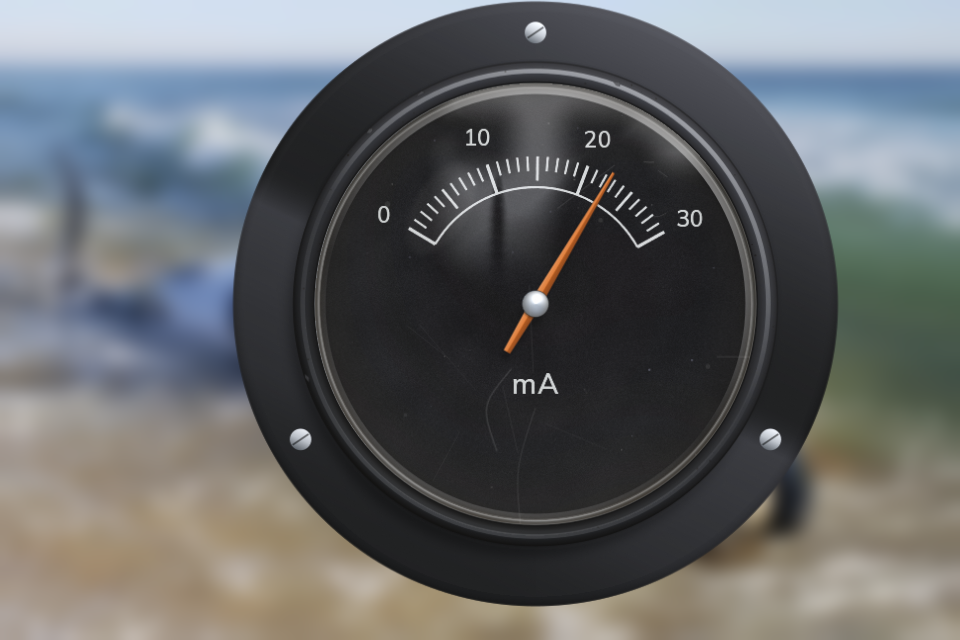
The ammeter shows 22.5 mA
